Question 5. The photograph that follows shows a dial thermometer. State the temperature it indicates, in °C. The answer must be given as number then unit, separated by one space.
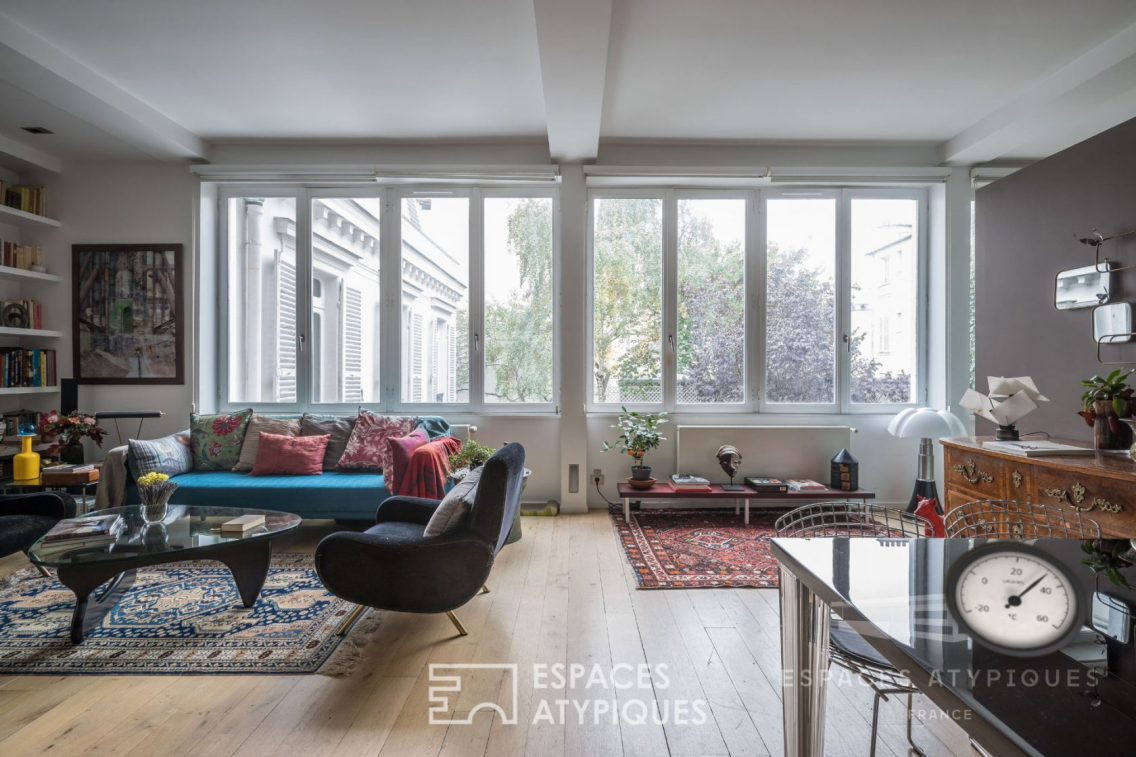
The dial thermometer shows 32 °C
